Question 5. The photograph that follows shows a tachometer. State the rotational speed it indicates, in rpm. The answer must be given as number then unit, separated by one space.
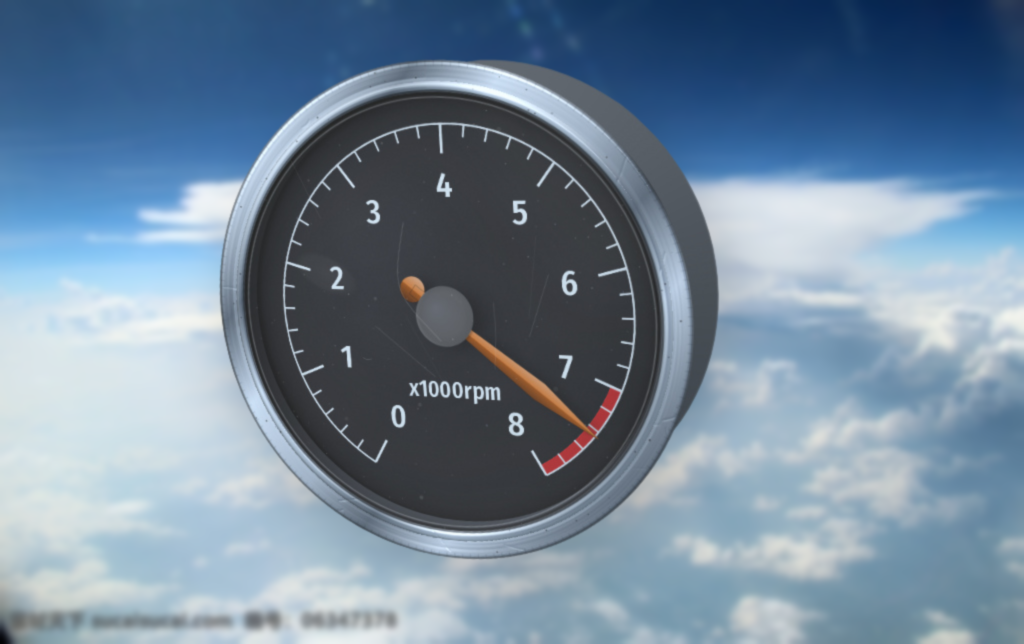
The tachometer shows 7400 rpm
